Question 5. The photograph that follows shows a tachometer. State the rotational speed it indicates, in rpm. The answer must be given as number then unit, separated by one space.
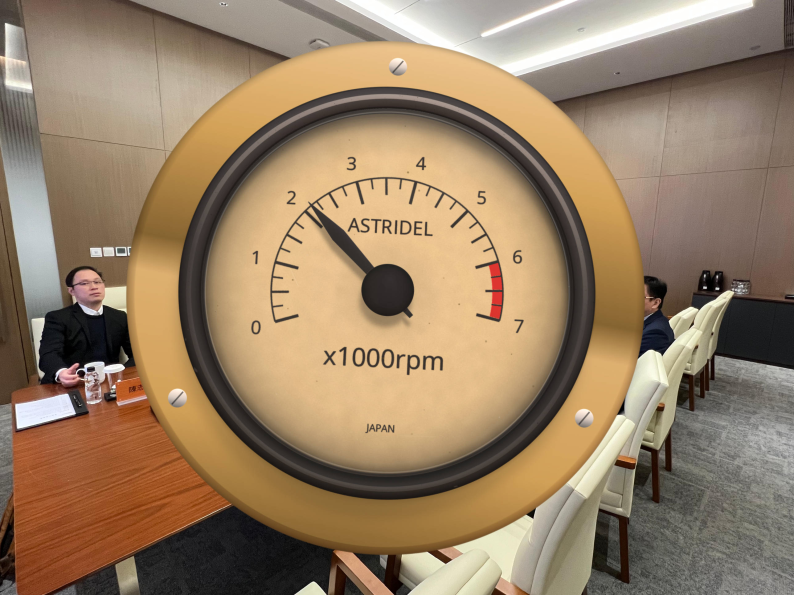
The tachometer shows 2125 rpm
